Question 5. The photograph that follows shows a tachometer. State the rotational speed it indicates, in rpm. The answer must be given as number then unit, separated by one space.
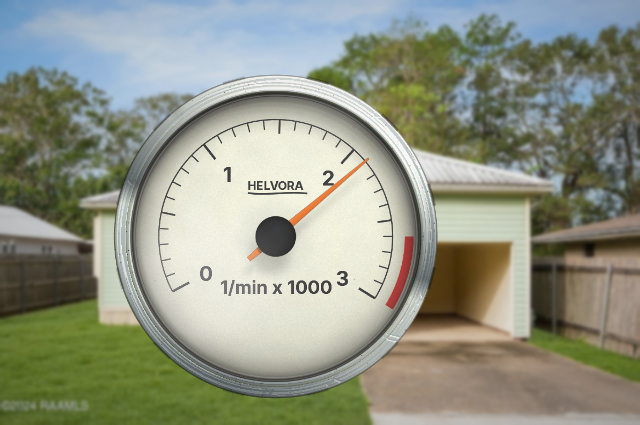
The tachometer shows 2100 rpm
